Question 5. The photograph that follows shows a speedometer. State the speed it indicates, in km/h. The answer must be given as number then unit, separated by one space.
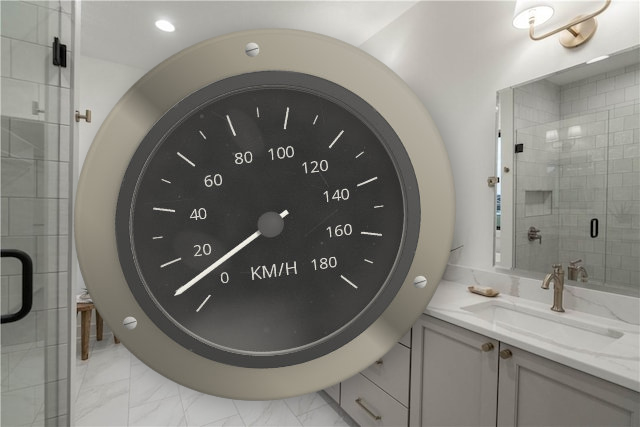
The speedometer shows 10 km/h
